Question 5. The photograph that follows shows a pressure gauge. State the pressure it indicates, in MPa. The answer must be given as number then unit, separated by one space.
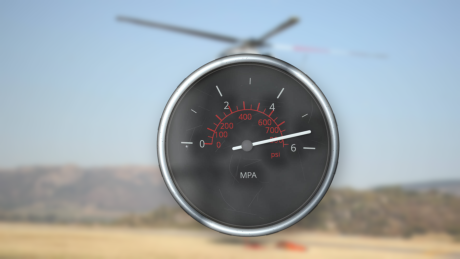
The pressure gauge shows 5.5 MPa
